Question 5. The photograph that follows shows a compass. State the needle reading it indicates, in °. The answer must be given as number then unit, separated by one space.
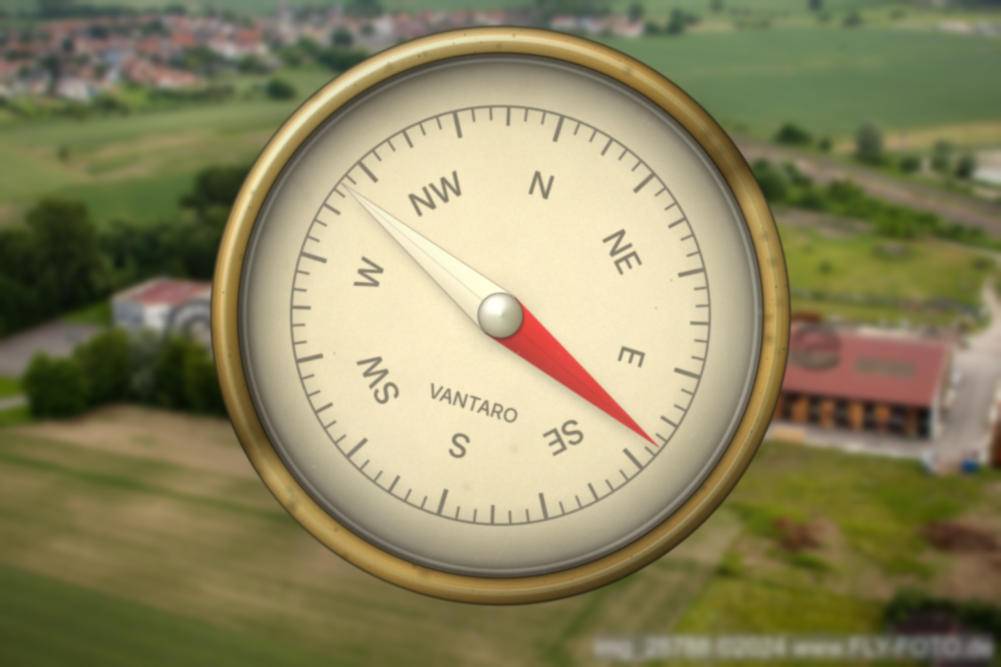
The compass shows 112.5 °
